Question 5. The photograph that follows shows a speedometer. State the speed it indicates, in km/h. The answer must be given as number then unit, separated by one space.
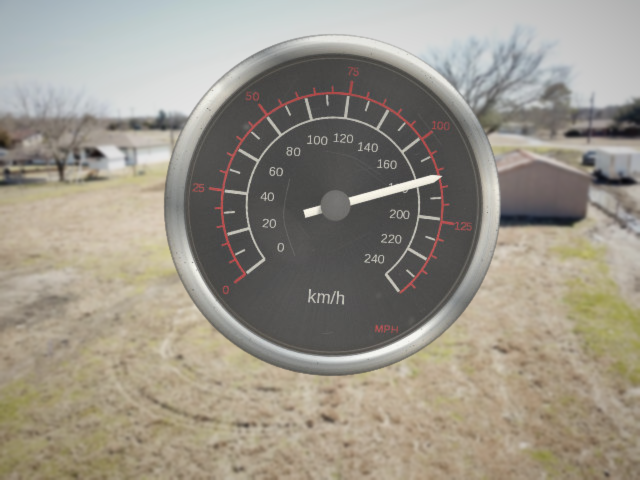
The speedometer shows 180 km/h
